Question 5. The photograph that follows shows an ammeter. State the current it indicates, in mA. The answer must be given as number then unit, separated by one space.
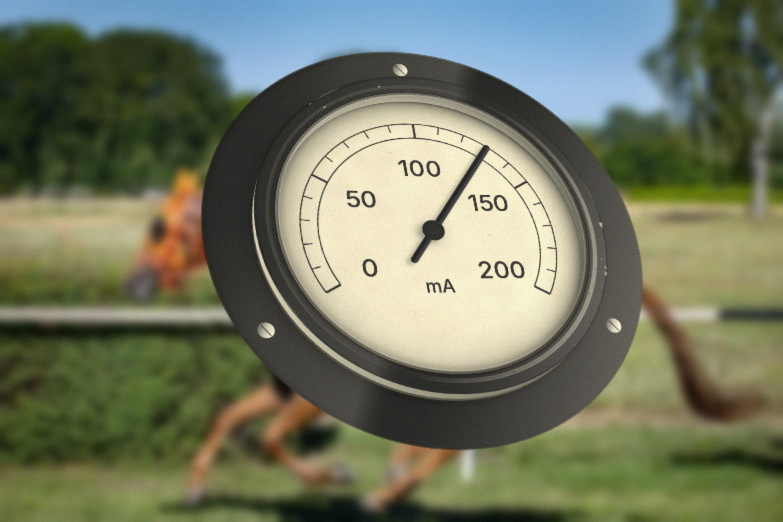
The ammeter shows 130 mA
